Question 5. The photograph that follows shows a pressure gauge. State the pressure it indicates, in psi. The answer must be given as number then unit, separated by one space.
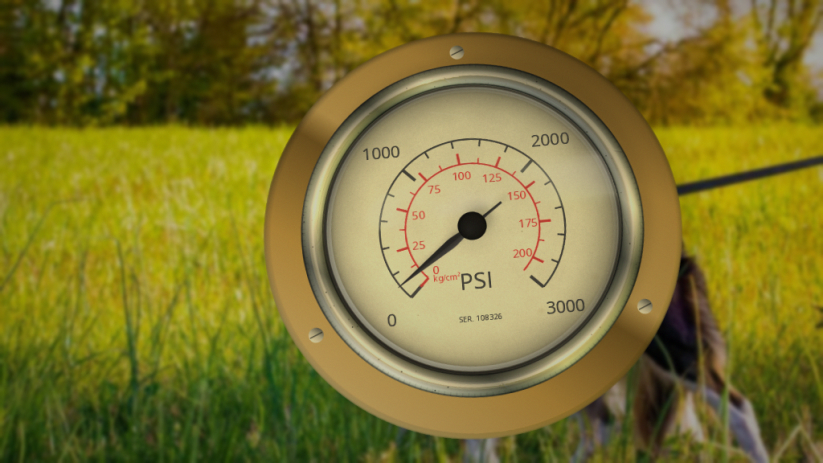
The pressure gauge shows 100 psi
